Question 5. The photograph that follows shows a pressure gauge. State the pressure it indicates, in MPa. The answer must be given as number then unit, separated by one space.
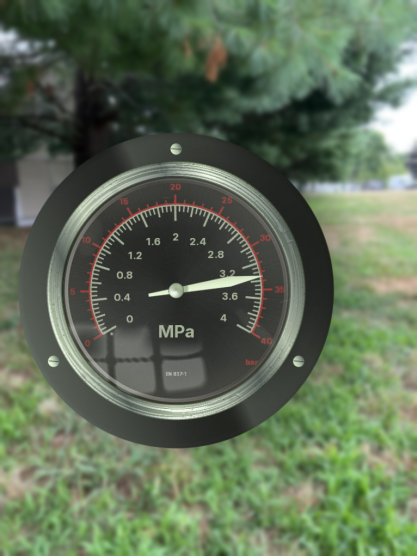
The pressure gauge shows 3.35 MPa
